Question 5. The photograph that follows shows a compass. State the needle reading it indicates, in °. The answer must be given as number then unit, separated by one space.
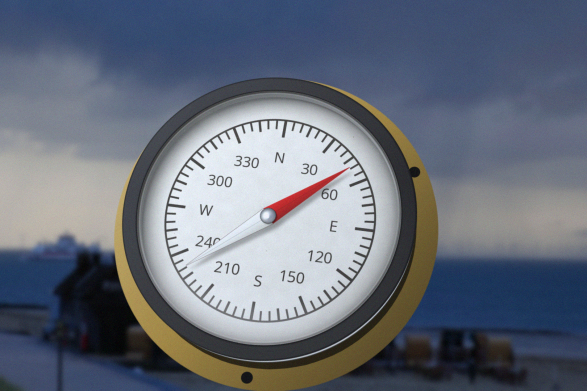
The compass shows 50 °
